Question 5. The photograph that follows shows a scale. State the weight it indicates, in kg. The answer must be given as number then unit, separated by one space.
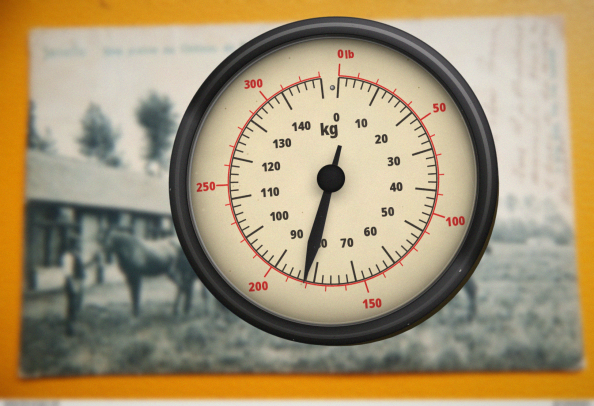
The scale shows 82 kg
